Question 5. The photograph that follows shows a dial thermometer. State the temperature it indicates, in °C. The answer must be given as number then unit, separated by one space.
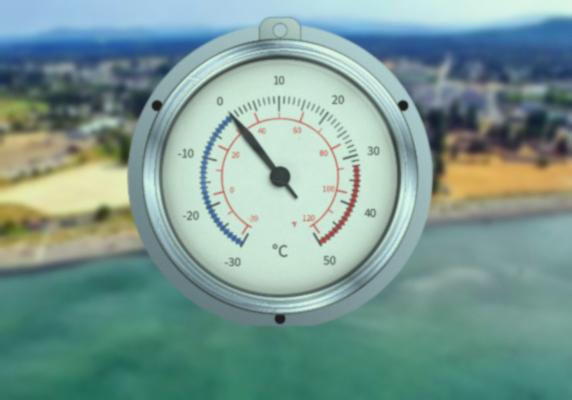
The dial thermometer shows 0 °C
